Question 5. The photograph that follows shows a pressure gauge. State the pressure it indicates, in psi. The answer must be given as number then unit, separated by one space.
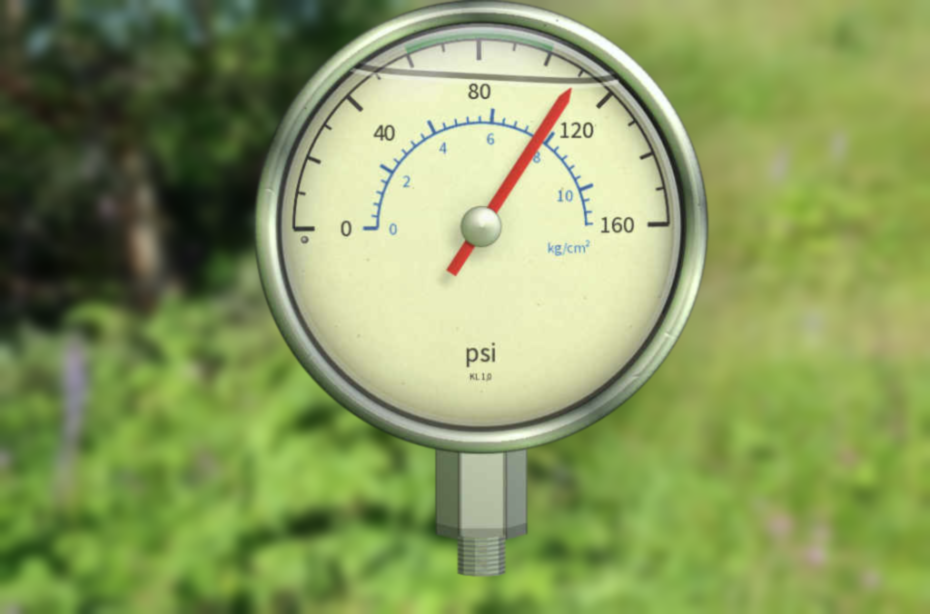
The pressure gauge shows 110 psi
